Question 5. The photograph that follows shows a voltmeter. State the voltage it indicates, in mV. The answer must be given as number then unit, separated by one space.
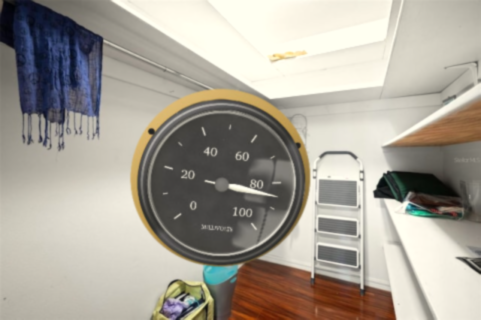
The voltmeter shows 85 mV
